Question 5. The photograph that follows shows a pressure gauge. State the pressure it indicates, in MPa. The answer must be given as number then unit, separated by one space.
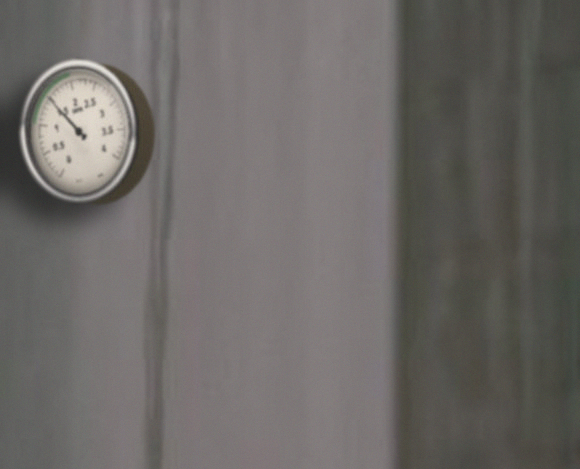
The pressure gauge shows 1.5 MPa
